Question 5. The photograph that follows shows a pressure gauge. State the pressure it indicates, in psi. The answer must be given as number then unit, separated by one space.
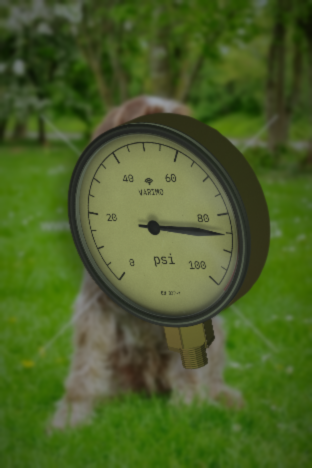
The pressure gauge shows 85 psi
